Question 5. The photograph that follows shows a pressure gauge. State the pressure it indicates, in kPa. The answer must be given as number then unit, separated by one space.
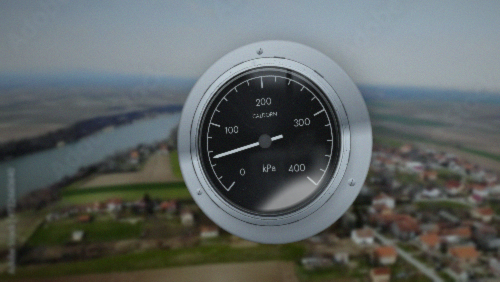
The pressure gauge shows 50 kPa
